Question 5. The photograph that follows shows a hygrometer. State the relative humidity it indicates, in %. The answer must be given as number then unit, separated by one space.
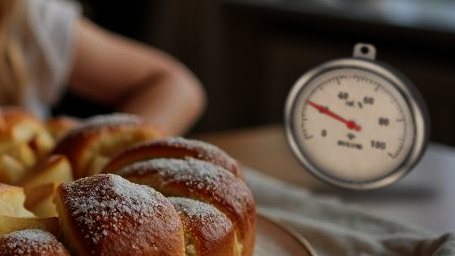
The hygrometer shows 20 %
